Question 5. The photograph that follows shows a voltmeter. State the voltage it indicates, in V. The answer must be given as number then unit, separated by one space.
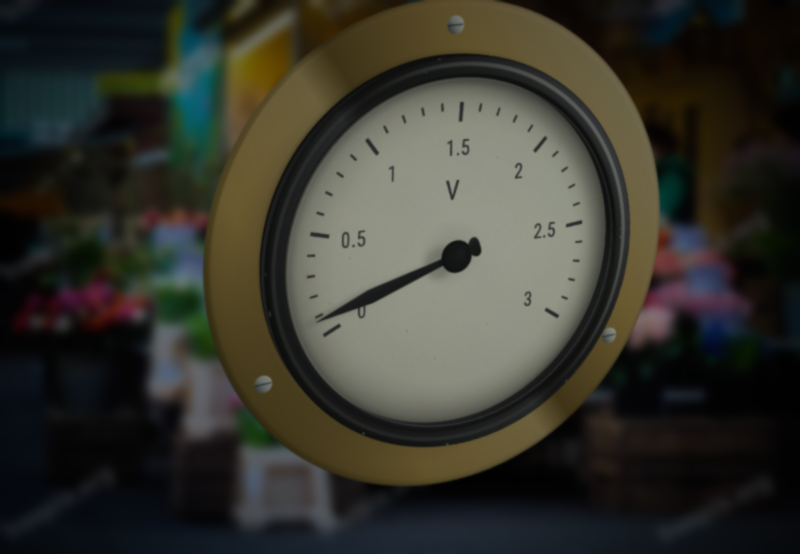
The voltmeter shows 0.1 V
